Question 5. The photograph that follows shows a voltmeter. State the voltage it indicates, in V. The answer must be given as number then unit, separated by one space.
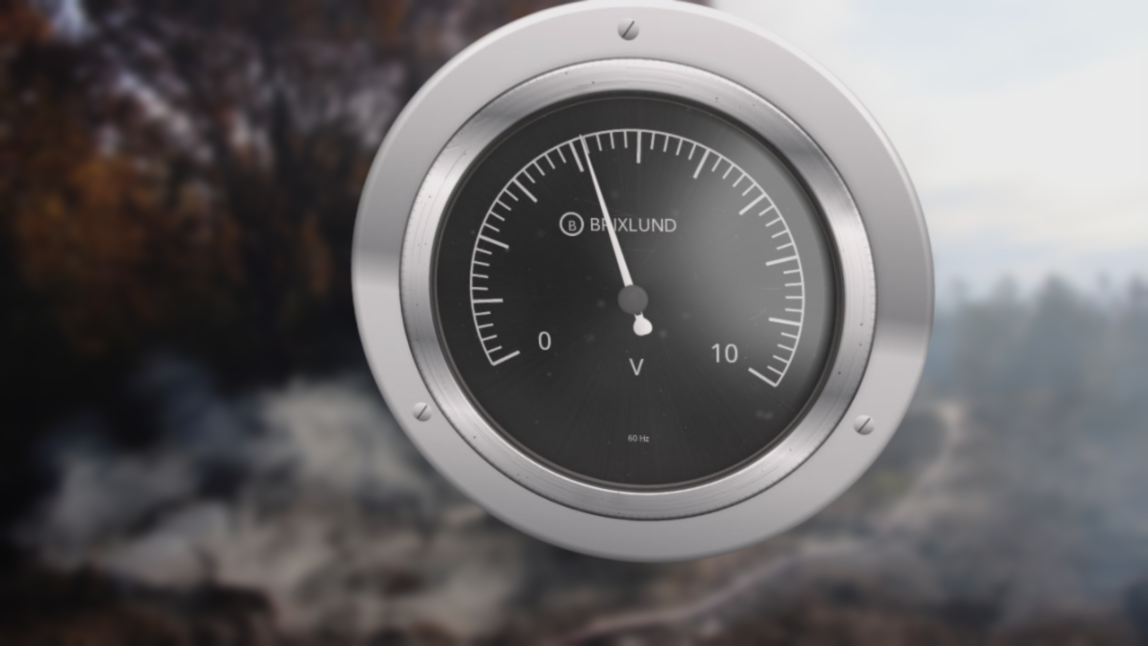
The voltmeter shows 4.2 V
